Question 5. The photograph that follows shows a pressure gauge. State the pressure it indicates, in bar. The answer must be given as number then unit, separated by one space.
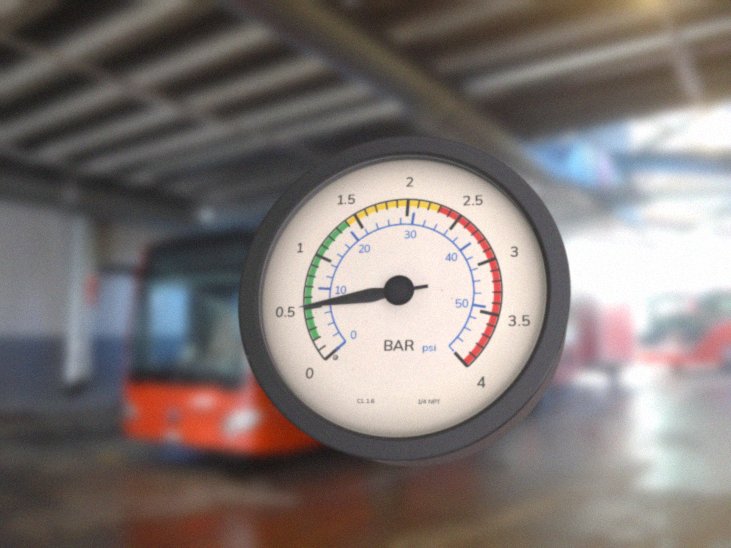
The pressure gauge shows 0.5 bar
